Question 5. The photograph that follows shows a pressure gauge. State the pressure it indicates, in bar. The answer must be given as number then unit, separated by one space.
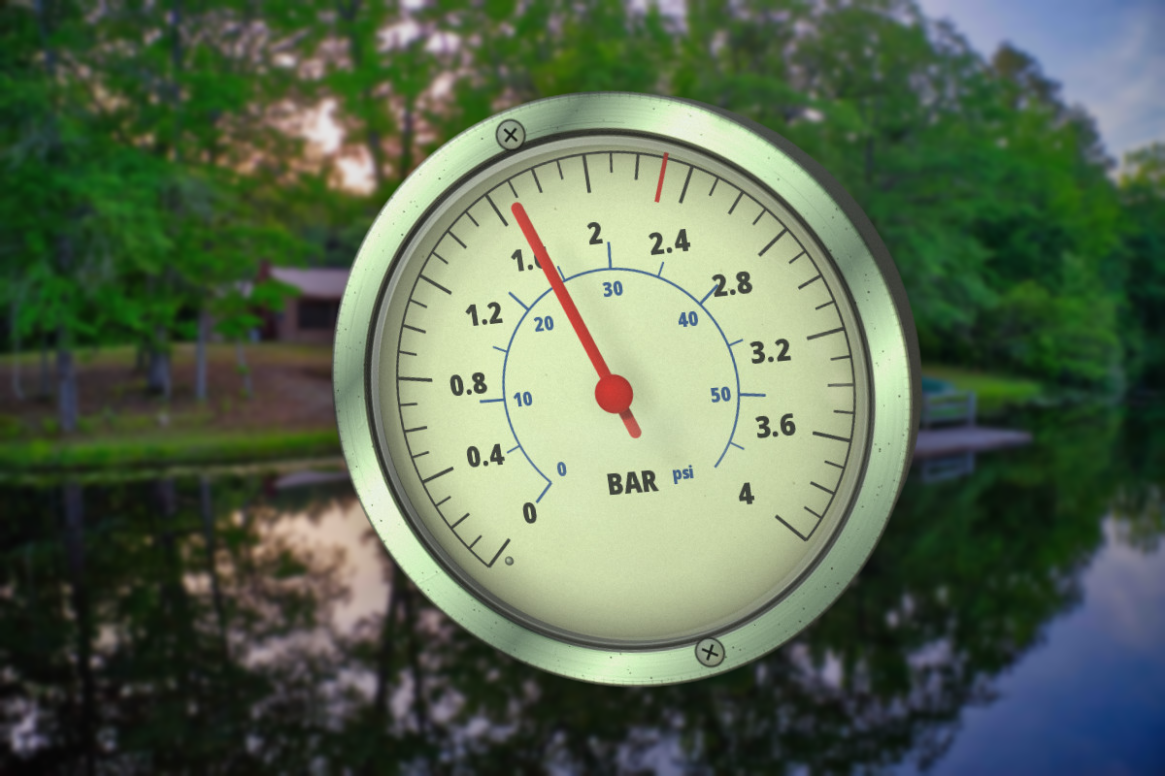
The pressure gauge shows 1.7 bar
